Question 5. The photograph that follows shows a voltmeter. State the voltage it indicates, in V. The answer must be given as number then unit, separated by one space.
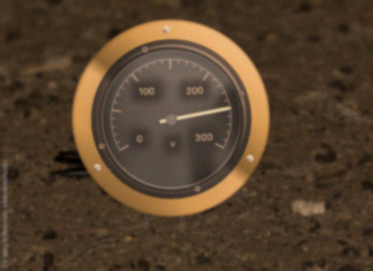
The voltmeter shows 250 V
